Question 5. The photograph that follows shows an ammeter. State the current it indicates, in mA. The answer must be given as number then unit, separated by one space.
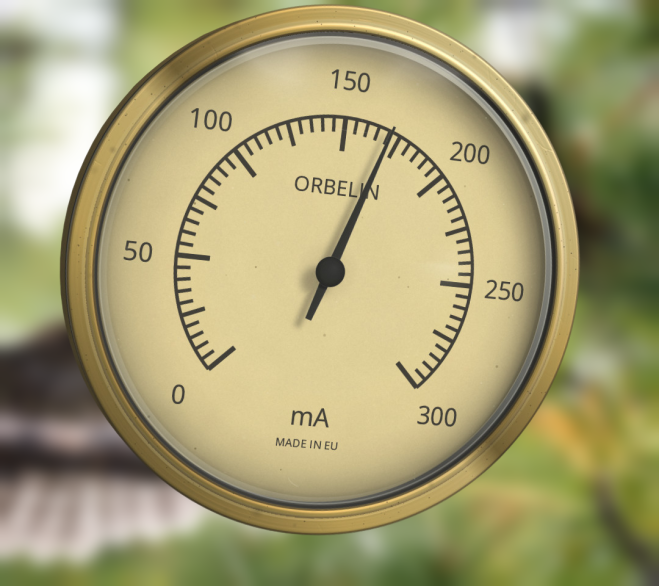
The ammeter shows 170 mA
